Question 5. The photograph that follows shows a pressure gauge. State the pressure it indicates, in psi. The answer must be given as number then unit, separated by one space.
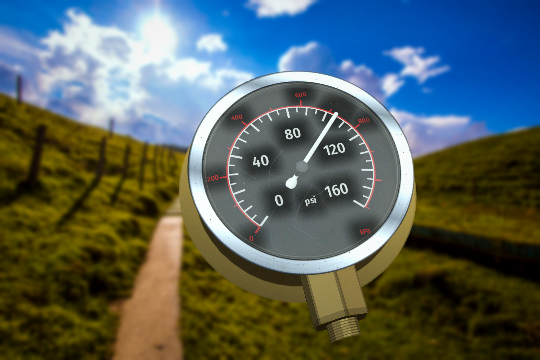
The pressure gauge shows 105 psi
